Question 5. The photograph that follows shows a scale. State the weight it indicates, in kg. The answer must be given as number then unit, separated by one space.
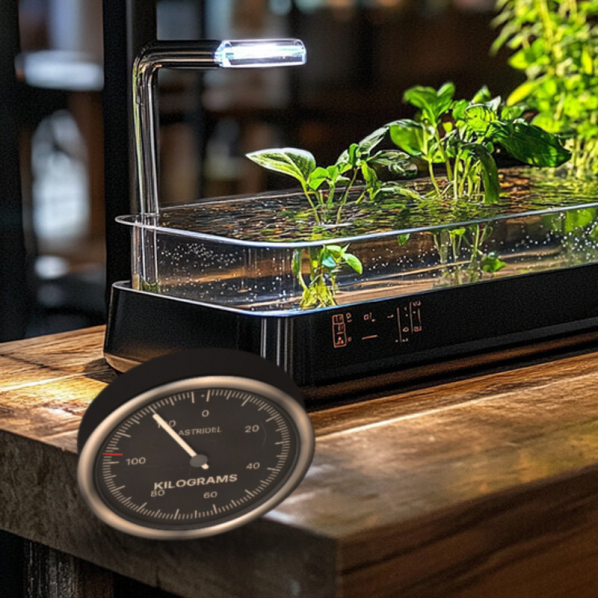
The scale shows 120 kg
